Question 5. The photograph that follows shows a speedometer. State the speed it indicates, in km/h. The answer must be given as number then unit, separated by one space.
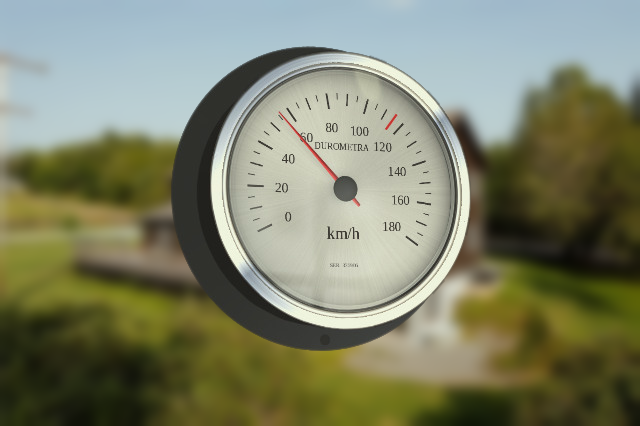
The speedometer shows 55 km/h
